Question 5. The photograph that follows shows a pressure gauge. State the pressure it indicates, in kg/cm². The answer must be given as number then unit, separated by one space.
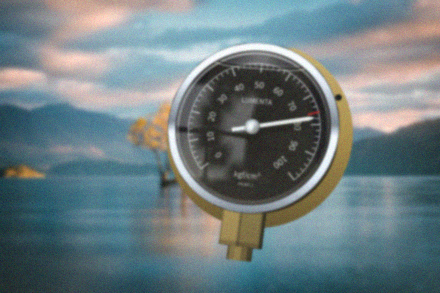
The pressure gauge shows 78 kg/cm²
